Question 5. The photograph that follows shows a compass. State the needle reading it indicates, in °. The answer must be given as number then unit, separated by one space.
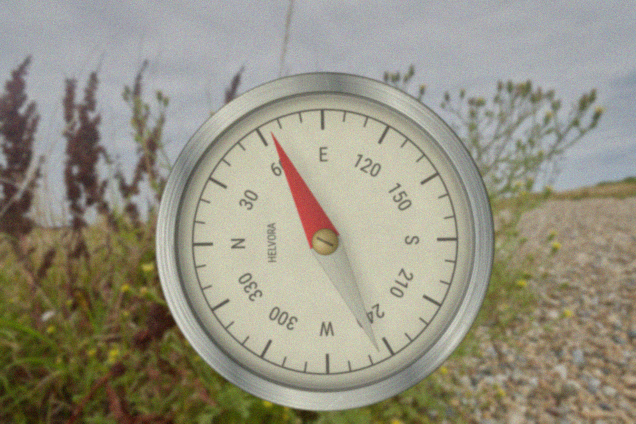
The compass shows 65 °
